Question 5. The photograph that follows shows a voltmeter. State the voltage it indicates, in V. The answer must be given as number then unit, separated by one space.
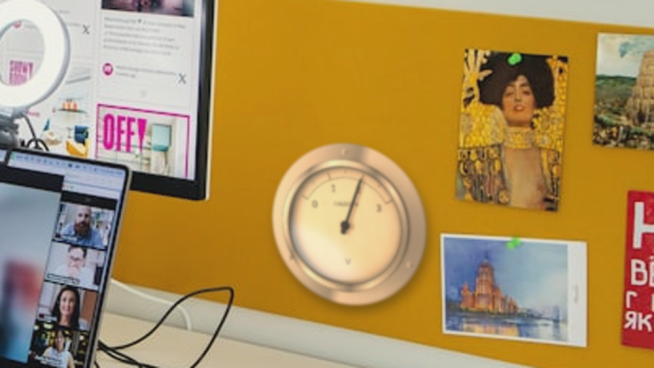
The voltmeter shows 2 V
